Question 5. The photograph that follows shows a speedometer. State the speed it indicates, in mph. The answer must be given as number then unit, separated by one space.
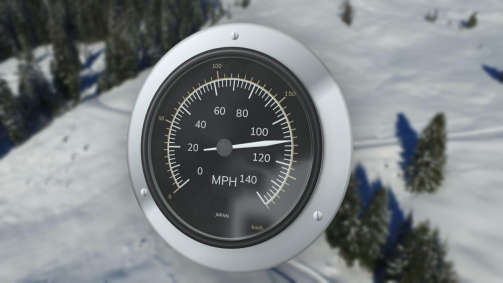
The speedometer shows 110 mph
